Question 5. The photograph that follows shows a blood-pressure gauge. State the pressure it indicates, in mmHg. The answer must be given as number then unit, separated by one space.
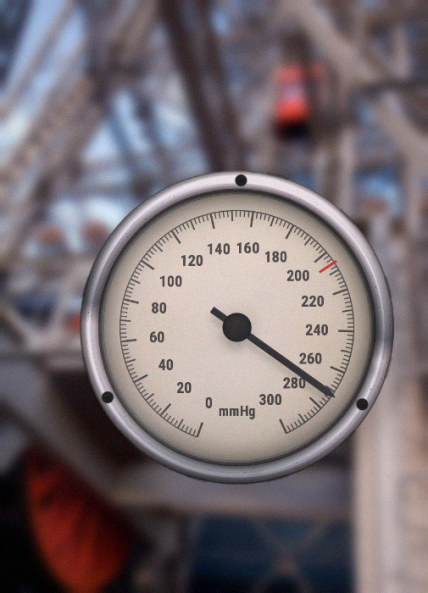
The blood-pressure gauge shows 272 mmHg
